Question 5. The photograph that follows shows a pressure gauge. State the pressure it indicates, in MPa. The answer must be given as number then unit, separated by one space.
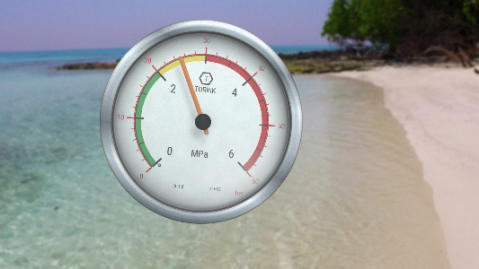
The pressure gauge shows 2.5 MPa
